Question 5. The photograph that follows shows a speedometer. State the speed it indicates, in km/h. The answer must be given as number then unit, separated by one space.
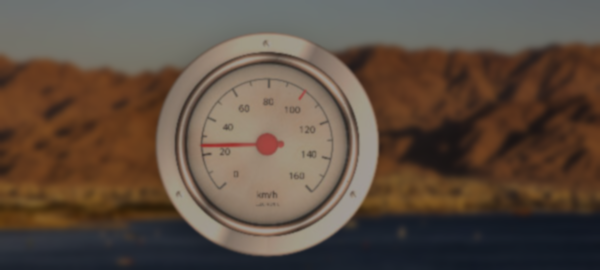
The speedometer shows 25 km/h
